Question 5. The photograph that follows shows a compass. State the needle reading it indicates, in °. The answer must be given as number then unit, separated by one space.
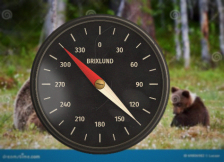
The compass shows 315 °
